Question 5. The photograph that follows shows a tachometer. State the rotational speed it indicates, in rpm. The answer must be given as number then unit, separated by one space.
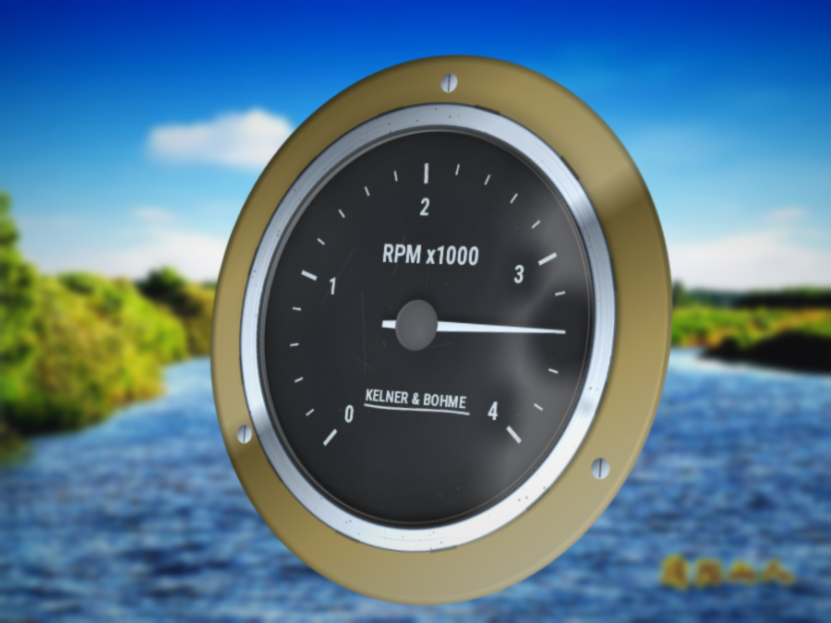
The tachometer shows 3400 rpm
